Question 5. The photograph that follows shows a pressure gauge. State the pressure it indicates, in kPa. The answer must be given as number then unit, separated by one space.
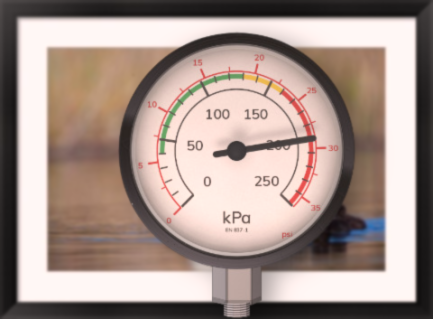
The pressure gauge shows 200 kPa
